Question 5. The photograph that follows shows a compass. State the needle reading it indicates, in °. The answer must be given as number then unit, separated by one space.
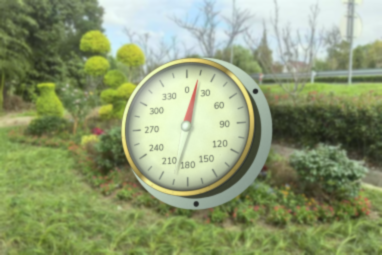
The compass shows 15 °
